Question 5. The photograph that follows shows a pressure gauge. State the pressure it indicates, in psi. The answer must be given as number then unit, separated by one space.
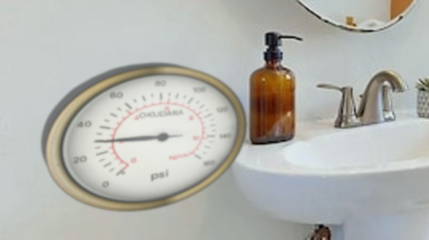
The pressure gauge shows 30 psi
